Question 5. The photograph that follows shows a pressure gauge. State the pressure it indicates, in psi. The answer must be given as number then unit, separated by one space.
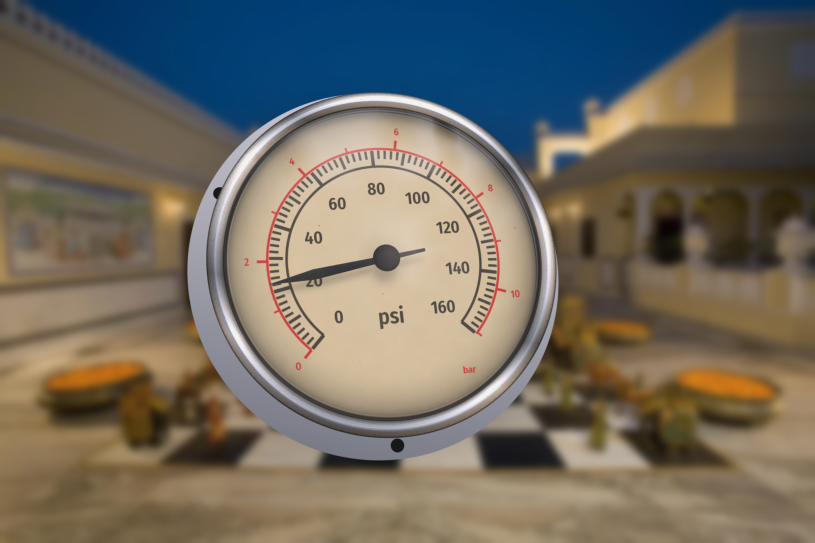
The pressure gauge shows 22 psi
